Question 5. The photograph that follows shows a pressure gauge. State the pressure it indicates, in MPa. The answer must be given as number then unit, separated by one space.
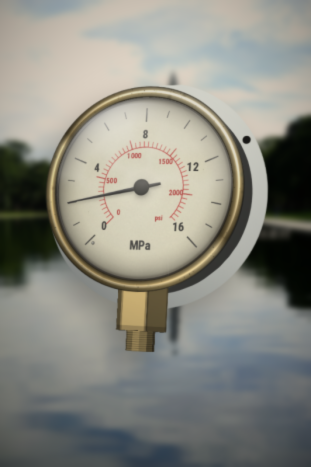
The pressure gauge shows 2 MPa
